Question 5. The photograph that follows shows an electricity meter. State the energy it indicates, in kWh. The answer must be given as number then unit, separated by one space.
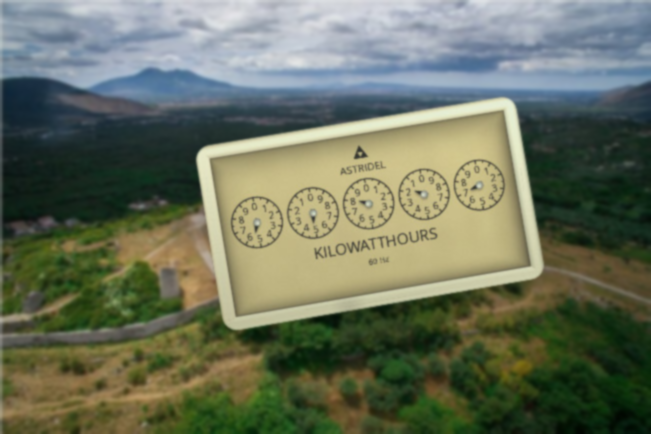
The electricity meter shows 54817 kWh
